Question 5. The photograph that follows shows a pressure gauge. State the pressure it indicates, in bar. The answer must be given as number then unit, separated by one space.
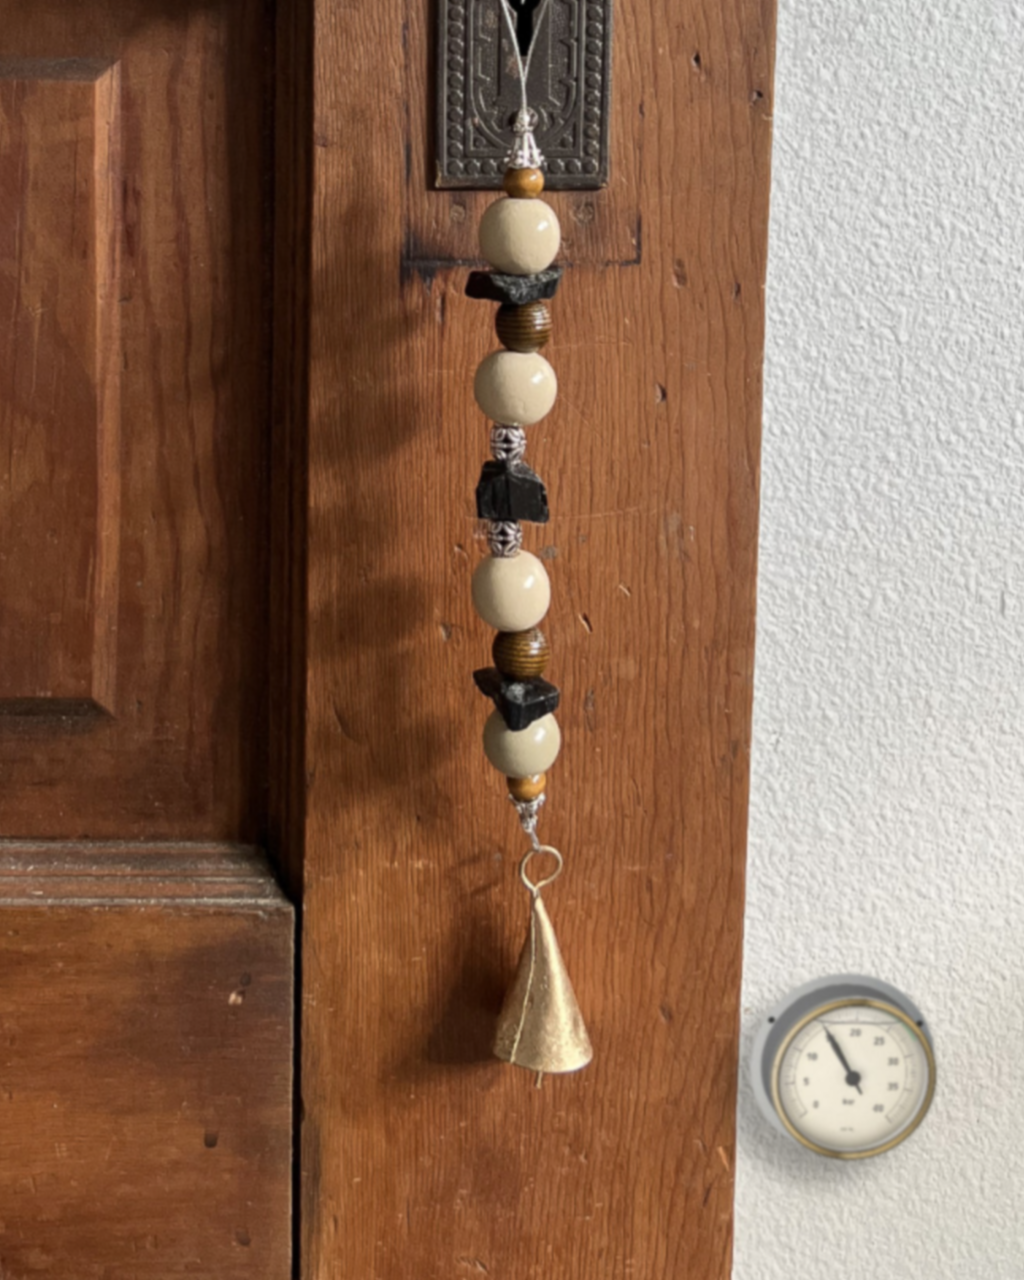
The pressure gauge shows 15 bar
